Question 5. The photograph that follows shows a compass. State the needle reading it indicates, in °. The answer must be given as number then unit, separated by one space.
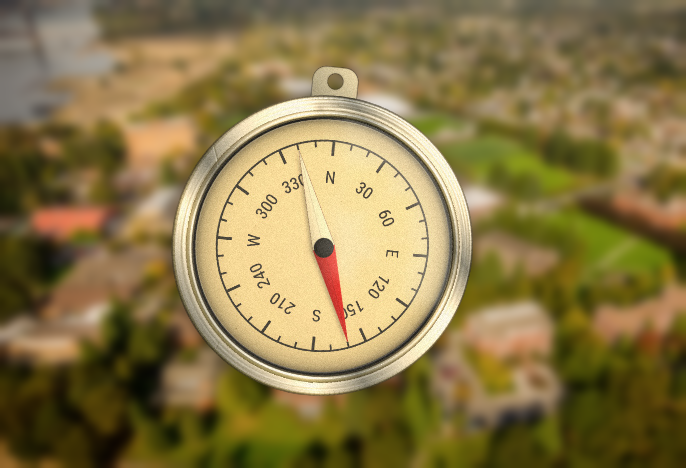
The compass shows 160 °
